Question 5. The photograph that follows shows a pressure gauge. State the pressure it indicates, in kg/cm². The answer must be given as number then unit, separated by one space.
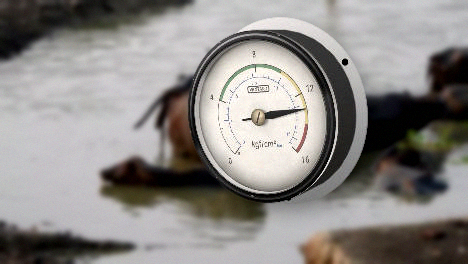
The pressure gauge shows 13 kg/cm²
